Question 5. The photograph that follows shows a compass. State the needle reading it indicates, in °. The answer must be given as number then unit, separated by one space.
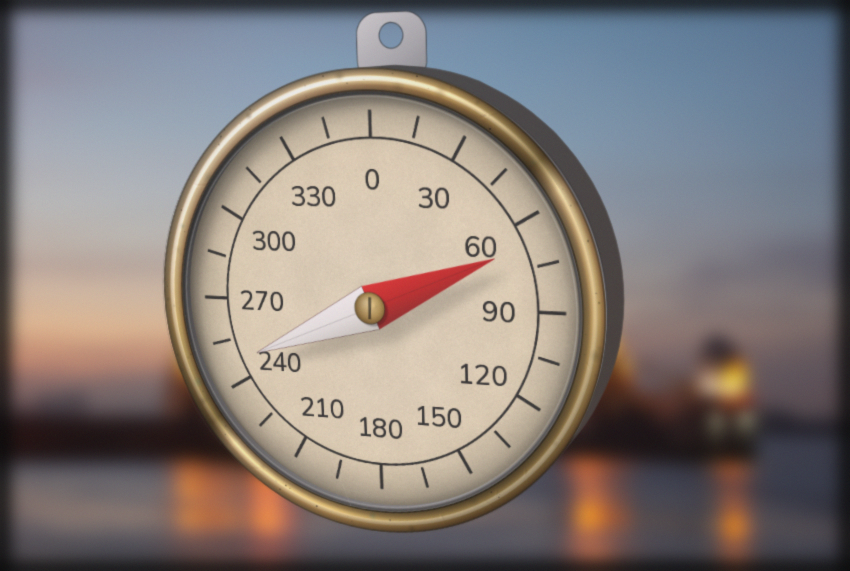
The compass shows 67.5 °
